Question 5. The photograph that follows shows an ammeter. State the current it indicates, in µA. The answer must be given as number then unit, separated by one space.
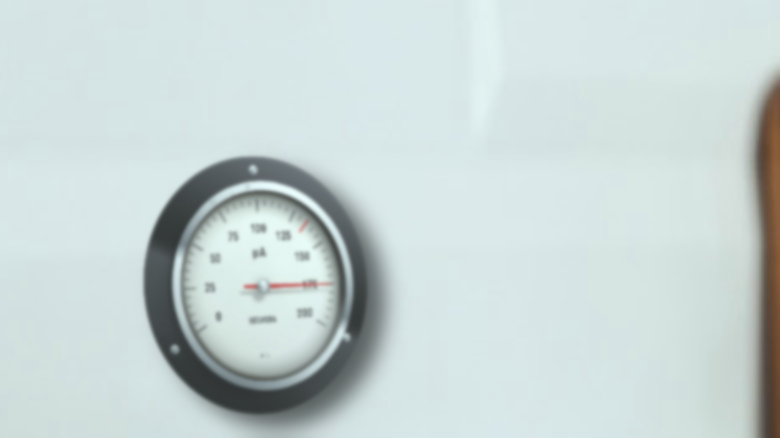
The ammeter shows 175 µA
